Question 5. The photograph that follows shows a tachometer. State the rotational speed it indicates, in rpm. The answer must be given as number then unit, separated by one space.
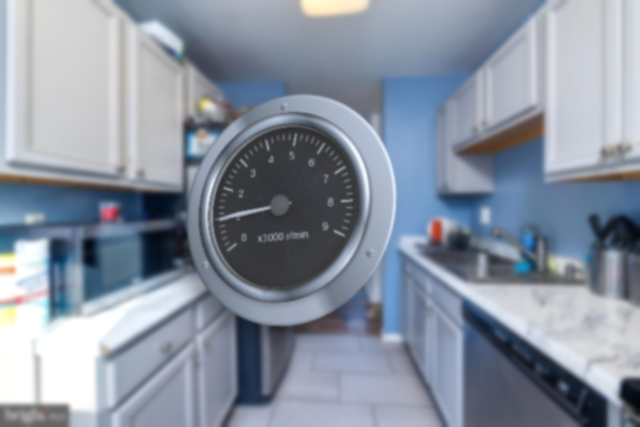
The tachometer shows 1000 rpm
